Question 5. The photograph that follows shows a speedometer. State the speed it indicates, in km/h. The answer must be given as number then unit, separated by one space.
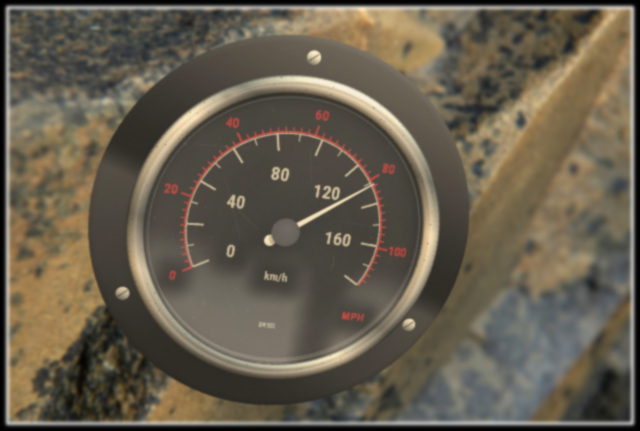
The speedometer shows 130 km/h
